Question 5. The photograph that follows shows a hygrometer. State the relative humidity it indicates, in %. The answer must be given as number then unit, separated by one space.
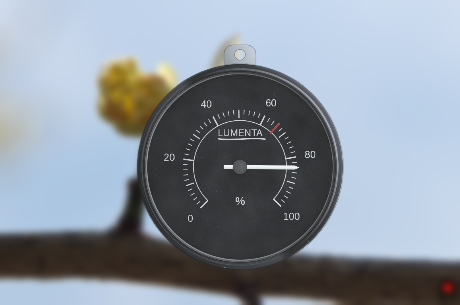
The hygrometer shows 84 %
